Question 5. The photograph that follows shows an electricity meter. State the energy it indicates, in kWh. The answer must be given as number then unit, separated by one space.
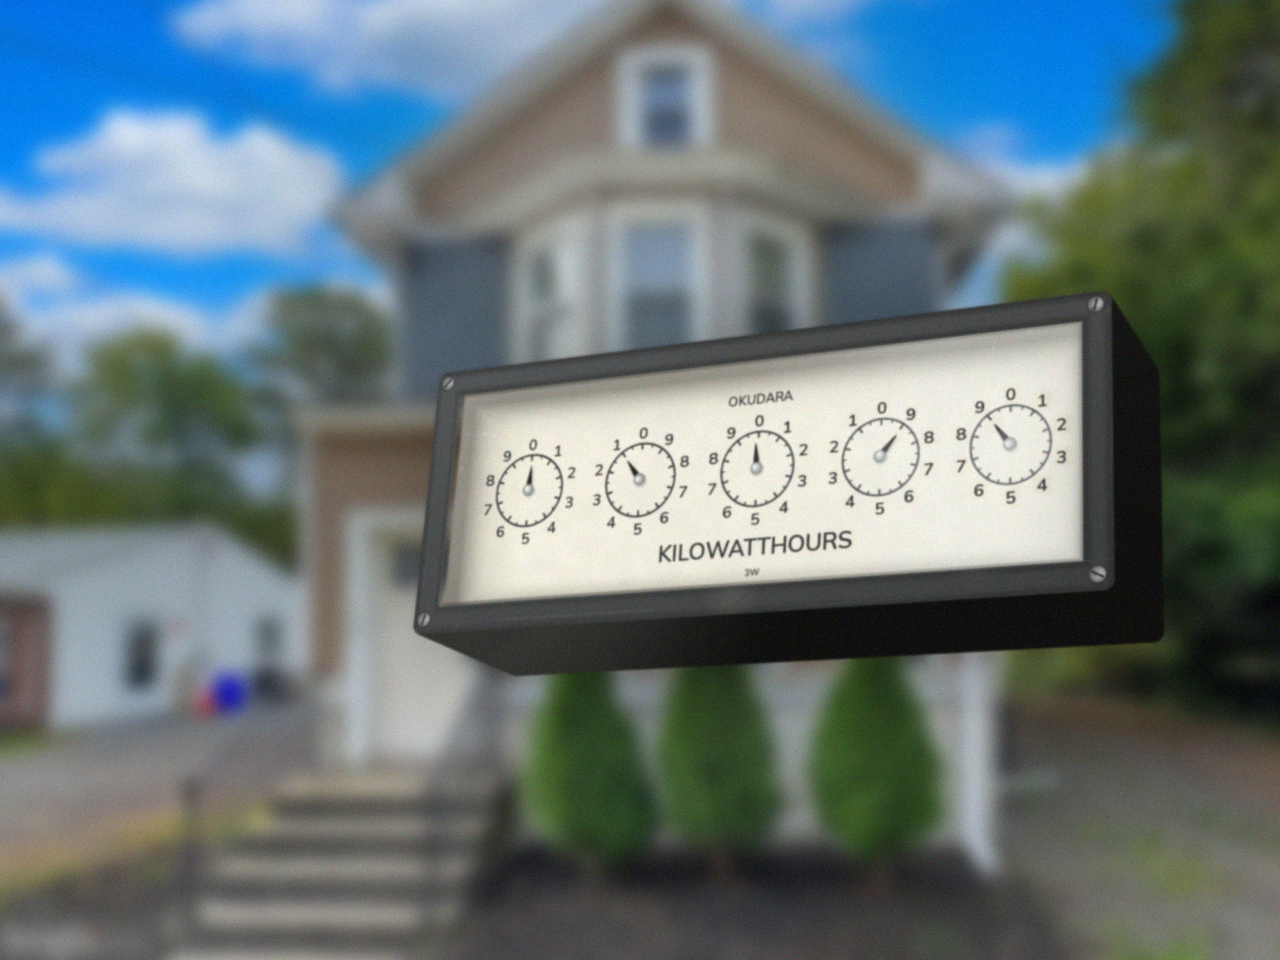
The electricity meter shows 989 kWh
